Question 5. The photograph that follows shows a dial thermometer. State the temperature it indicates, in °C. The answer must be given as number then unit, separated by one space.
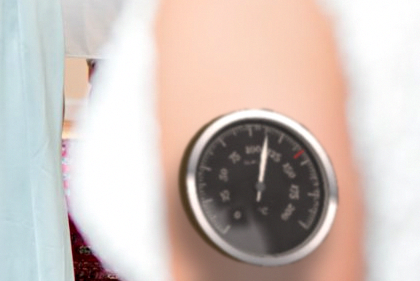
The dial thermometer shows 112.5 °C
